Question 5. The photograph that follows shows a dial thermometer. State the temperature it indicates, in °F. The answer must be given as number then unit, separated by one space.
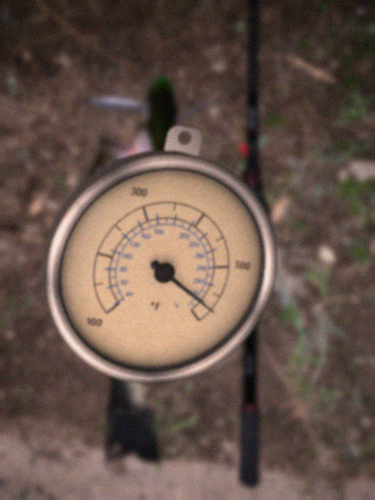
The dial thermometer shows 575 °F
